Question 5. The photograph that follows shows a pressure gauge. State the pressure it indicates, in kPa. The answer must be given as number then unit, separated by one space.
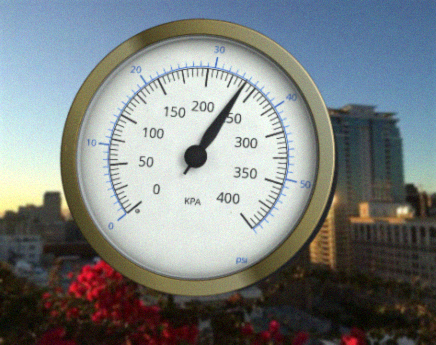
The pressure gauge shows 240 kPa
